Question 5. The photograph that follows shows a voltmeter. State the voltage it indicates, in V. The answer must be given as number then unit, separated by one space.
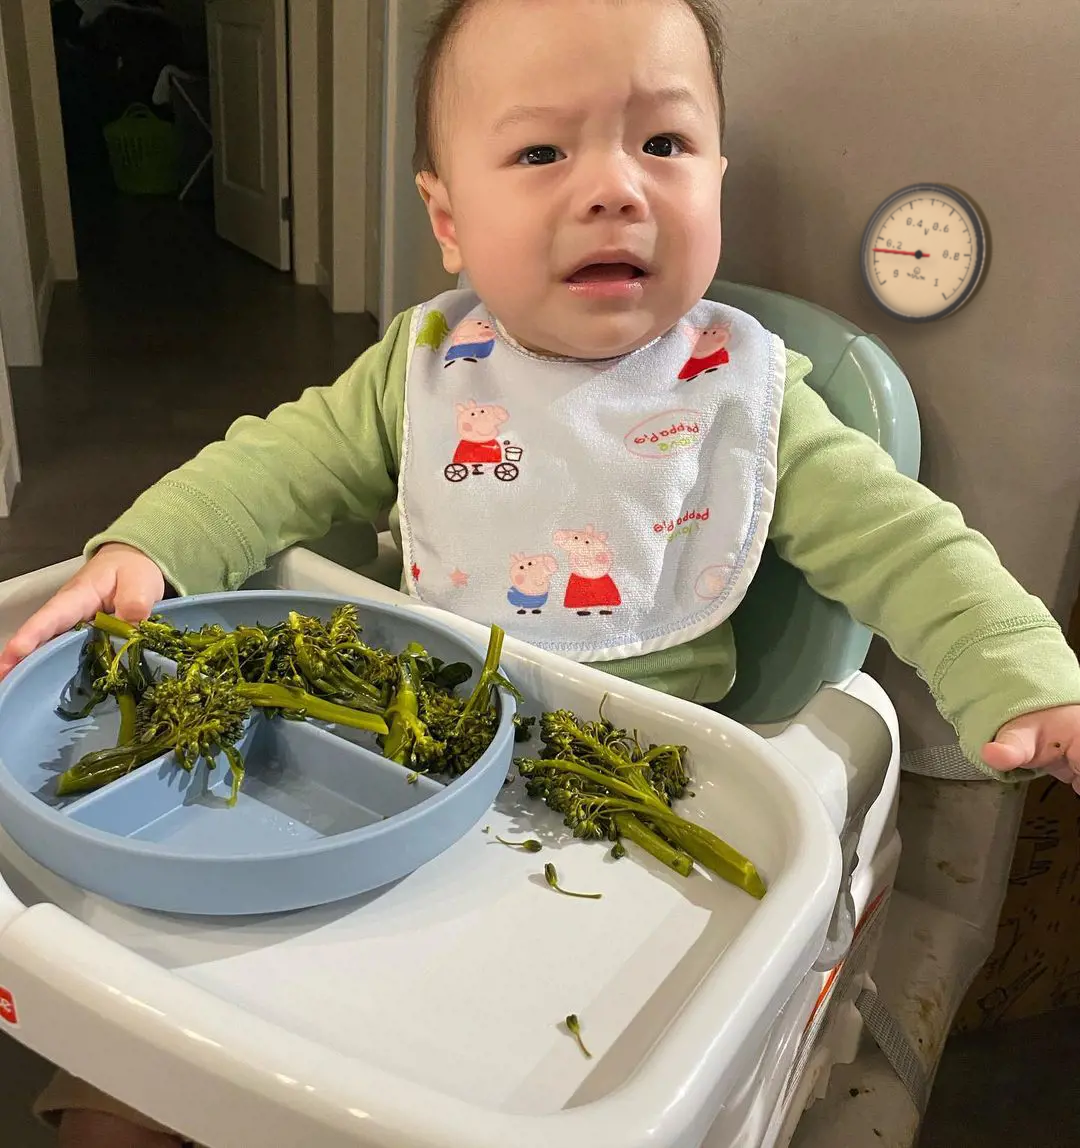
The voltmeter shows 0.15 V
